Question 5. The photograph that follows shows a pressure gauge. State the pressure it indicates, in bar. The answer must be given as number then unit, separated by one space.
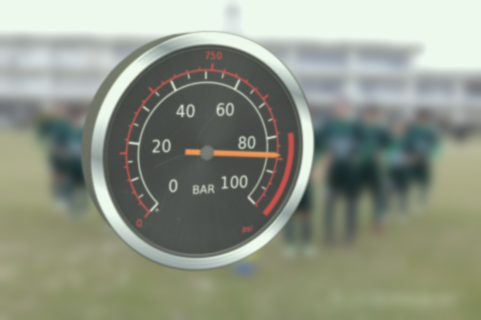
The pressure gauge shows 85 bar
